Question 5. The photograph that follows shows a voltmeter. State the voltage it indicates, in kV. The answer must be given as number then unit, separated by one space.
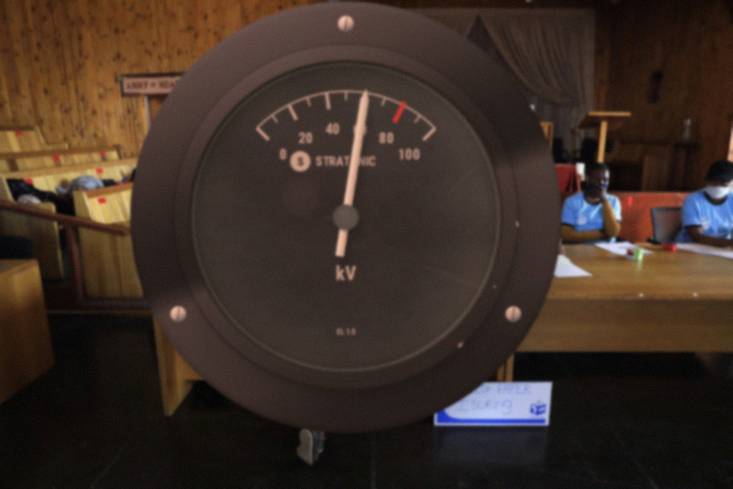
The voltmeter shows 60 kV
